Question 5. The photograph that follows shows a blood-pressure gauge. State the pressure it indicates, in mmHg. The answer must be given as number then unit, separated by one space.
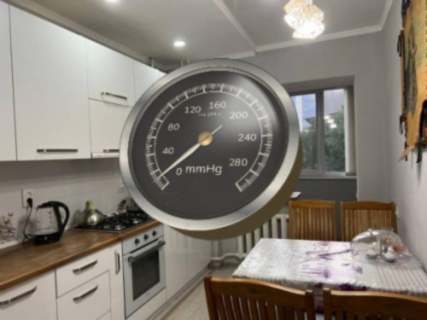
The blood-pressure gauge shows 10 mmHg
